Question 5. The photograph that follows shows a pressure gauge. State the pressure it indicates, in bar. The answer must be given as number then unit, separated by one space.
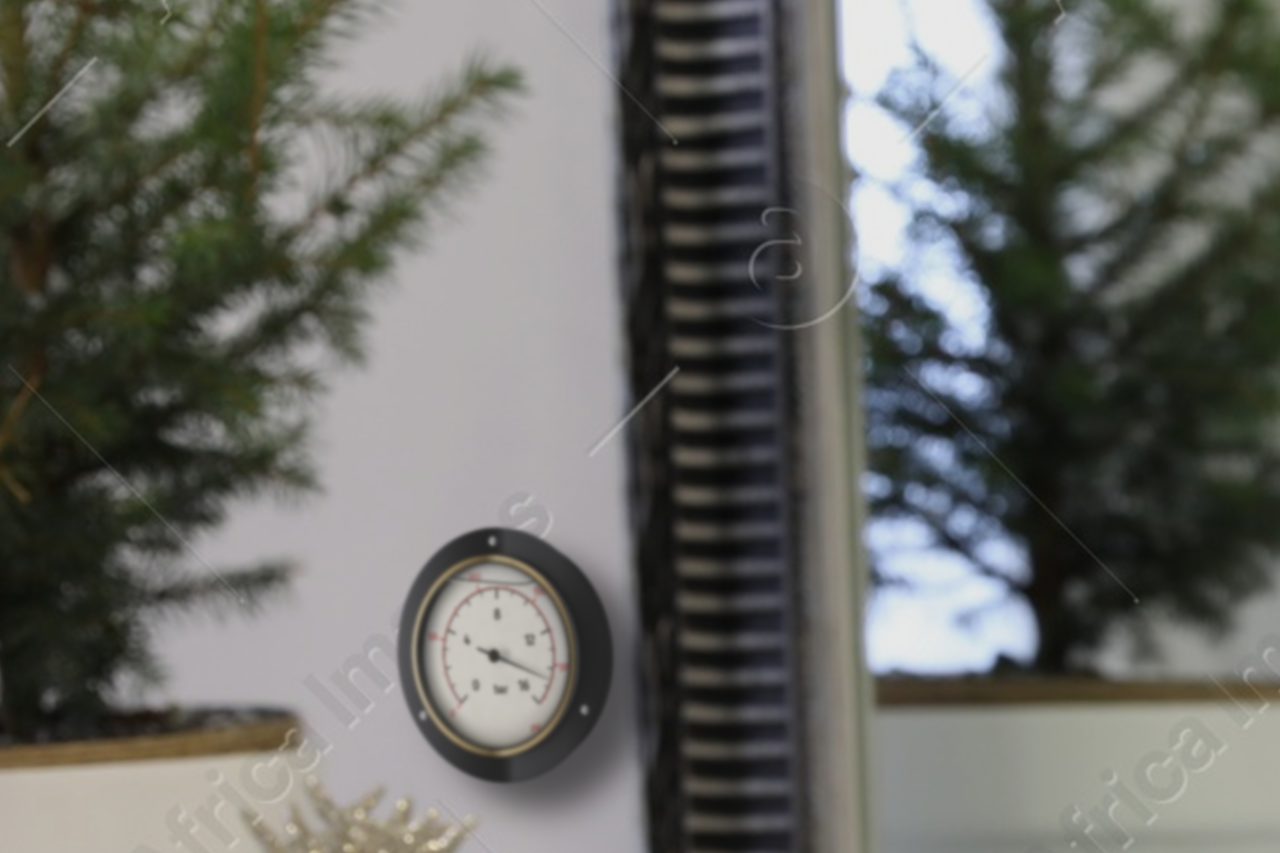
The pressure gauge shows 14.5 bar
